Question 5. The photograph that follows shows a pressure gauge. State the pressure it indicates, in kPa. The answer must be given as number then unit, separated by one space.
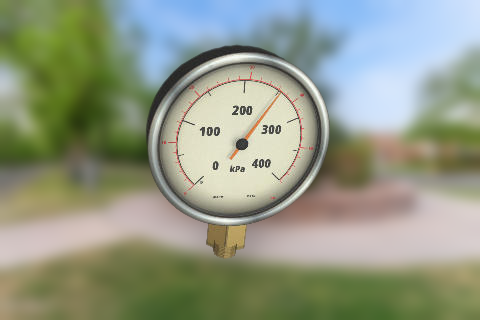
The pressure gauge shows 250 kPa
